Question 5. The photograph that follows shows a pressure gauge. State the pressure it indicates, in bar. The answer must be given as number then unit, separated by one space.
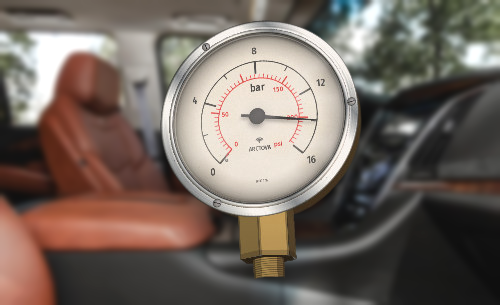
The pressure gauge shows 14 bar
